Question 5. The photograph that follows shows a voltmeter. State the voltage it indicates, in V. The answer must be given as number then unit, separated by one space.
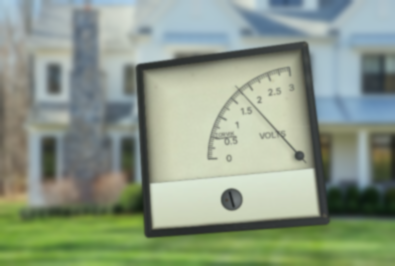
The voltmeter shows 1.75 V
